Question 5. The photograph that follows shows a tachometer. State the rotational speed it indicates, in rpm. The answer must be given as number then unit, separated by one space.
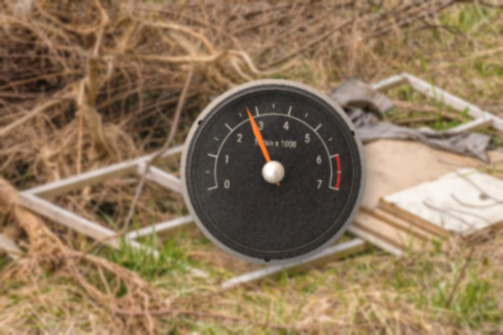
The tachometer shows 2750 rpm
